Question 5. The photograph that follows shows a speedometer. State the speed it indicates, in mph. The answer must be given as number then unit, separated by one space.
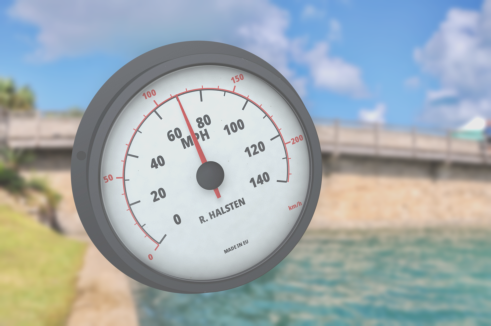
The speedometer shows 70 mph
